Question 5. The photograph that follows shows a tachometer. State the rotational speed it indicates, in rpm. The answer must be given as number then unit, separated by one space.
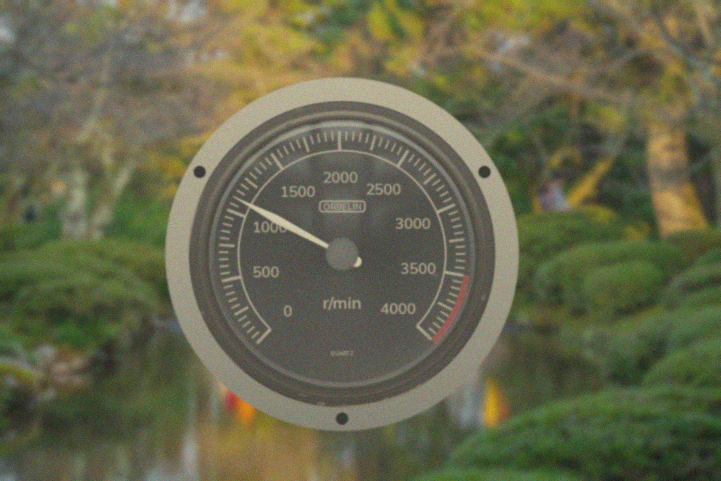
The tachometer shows 1100 rpm
